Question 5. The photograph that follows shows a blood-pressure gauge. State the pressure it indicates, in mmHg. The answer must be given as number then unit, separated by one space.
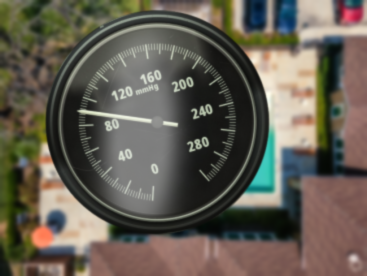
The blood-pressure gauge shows 90 mmHg
